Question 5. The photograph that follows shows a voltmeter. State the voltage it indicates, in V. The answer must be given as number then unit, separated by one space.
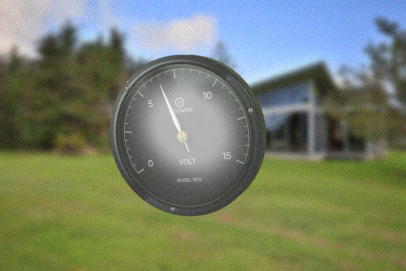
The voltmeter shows 6.5 V
